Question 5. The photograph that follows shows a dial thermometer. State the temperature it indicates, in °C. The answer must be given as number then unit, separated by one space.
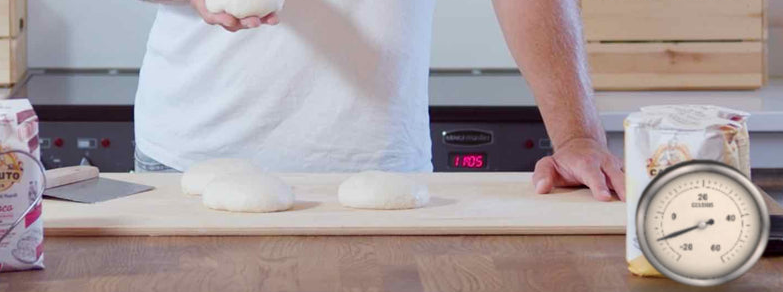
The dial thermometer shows -10 °C
